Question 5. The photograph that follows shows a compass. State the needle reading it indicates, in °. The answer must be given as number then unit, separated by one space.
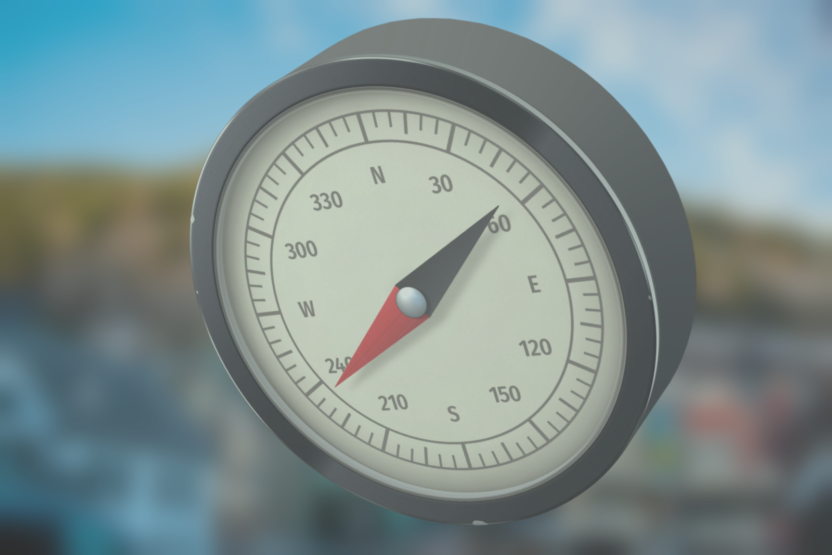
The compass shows 235 °
